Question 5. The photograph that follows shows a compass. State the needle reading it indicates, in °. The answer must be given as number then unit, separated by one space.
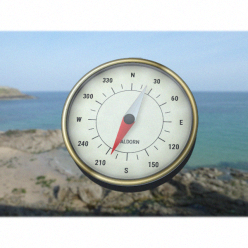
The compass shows 202.5 °
